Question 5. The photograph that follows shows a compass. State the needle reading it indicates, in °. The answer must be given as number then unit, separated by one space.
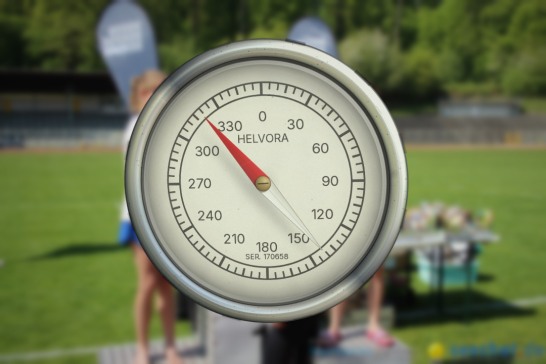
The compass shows 320 °
